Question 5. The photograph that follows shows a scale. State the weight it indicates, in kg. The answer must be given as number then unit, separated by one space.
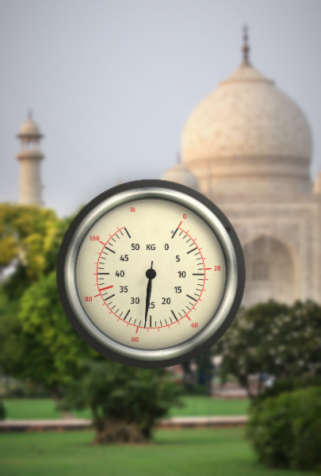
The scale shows 26 kg
